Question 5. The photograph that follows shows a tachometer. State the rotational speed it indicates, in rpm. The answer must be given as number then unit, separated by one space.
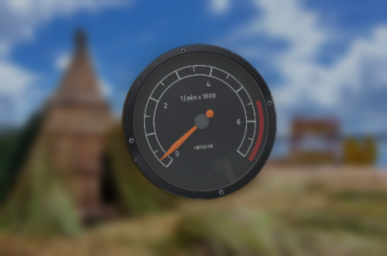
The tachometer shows 250 rpm
